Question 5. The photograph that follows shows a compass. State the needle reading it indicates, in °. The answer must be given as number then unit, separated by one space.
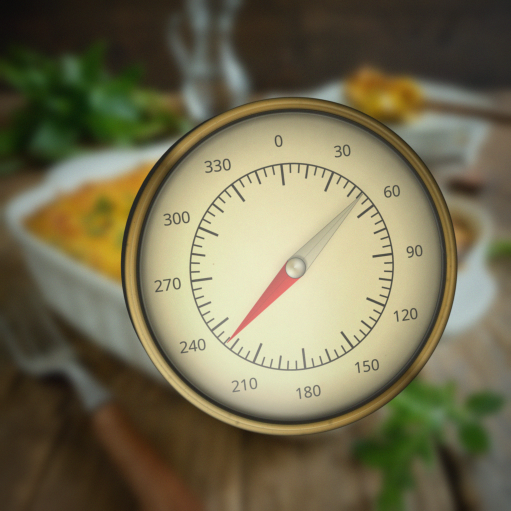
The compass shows 230 °
